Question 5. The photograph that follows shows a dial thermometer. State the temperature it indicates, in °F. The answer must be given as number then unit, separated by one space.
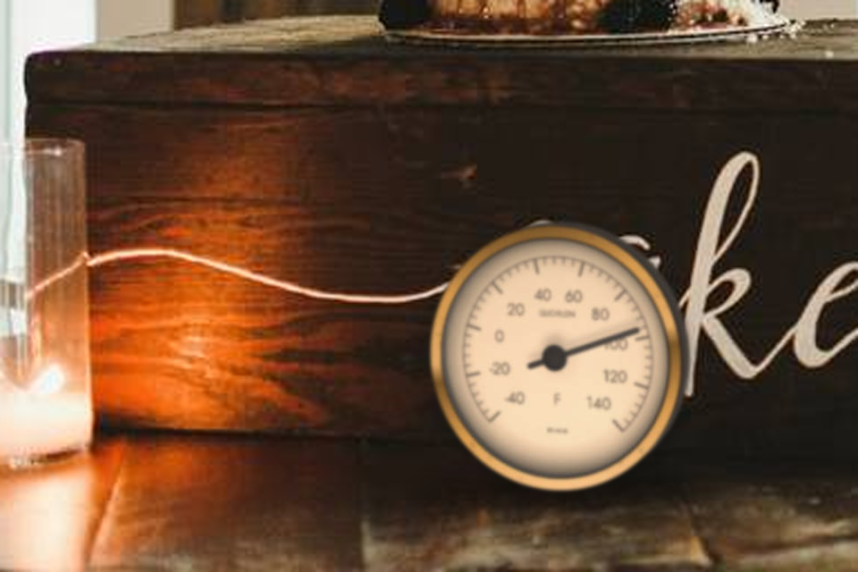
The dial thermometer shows 96 °F
